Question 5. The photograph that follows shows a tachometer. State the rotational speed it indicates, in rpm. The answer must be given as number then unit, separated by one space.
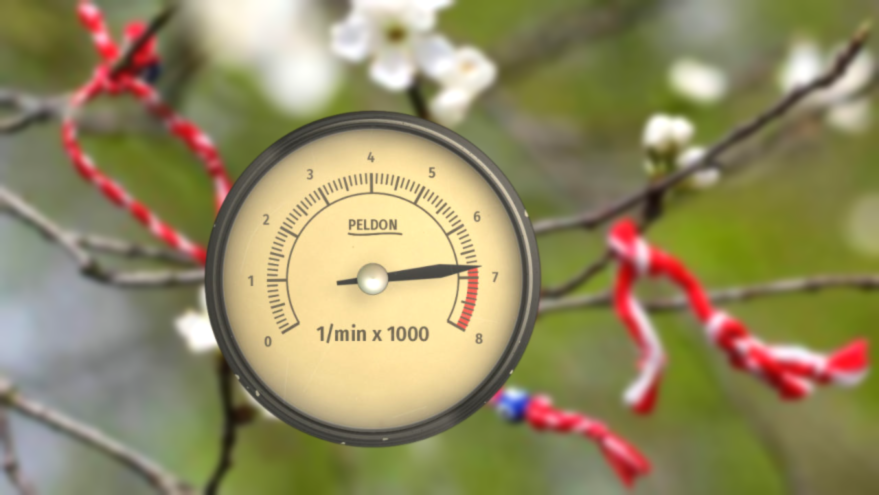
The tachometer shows 6800 rpm
